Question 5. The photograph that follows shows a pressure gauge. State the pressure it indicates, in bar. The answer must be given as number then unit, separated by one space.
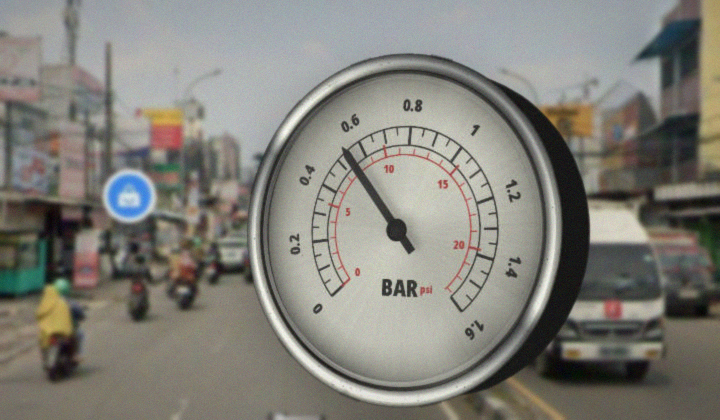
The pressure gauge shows 0.55 bar
